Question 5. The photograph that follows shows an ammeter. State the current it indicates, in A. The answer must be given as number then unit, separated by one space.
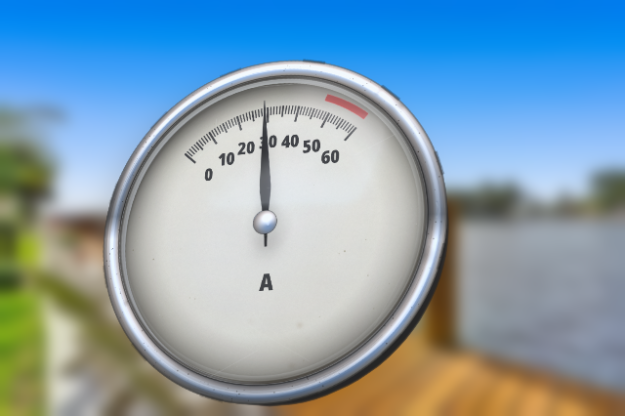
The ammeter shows 30 A
